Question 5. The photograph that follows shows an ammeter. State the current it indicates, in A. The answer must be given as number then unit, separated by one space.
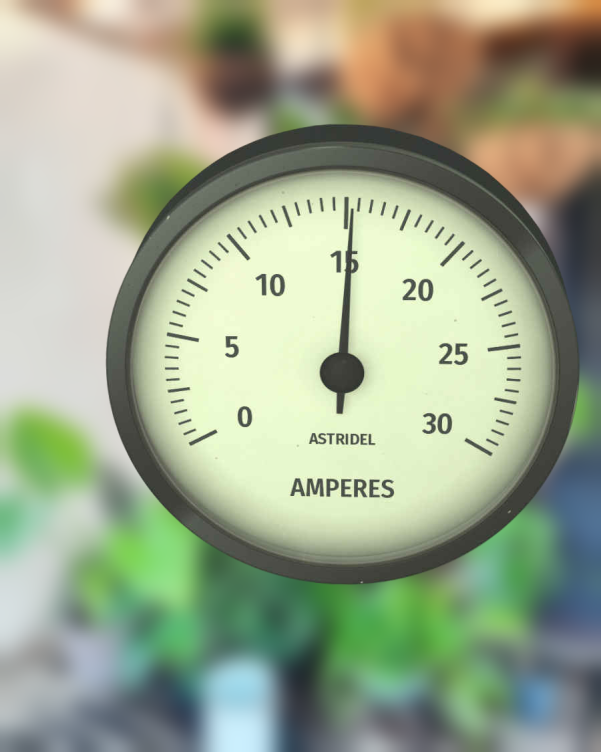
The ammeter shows 15.25 A
